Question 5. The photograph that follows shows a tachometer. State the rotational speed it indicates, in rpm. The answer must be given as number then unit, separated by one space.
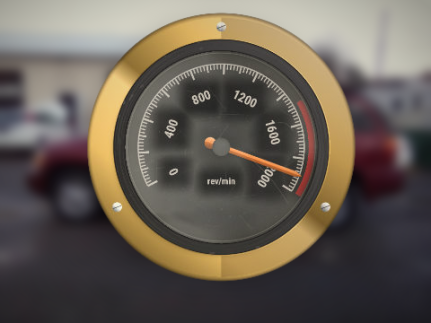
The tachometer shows 1900 rpm
